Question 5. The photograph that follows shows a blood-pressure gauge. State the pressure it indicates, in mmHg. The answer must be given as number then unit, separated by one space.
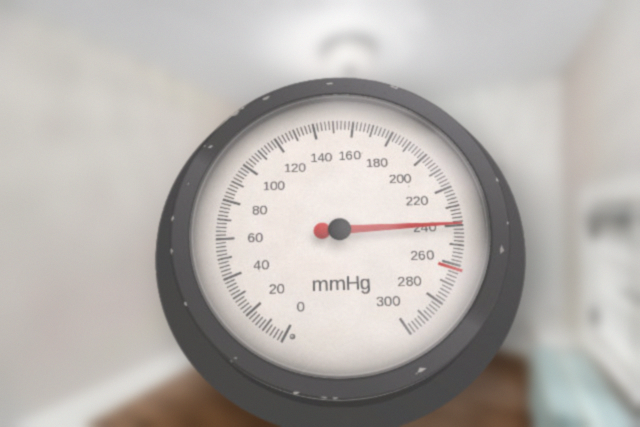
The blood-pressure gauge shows 240 mmHg
